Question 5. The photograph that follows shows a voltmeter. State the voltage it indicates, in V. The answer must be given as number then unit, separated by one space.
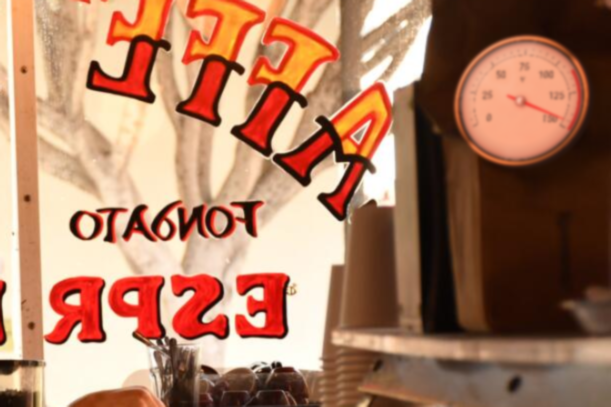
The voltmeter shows 145 V
